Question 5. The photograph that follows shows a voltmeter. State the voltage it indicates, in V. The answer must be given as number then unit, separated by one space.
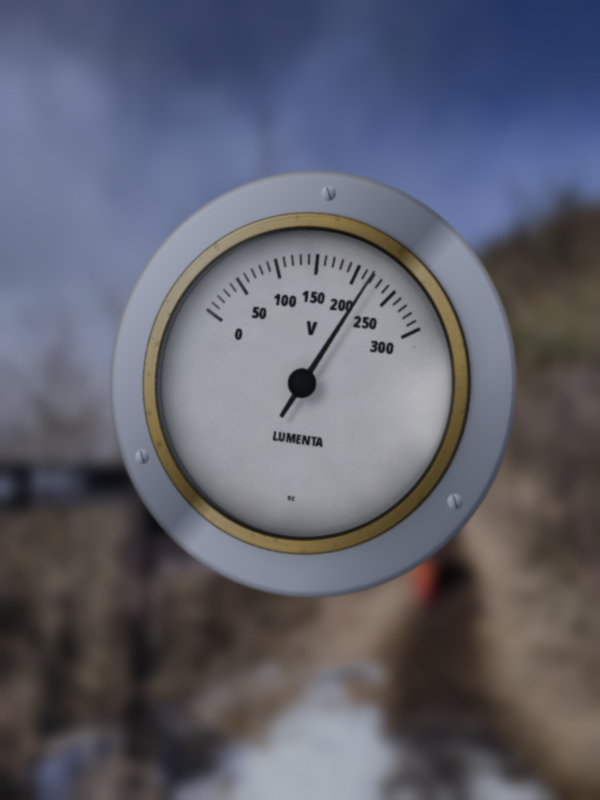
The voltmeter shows 220 V
